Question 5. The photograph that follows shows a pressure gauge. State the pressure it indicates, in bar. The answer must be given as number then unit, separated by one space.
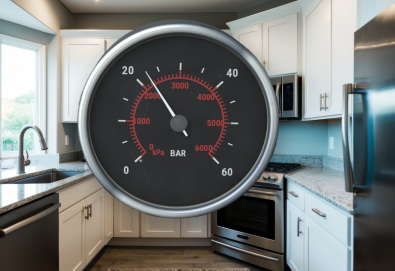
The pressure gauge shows 22.5 bar
